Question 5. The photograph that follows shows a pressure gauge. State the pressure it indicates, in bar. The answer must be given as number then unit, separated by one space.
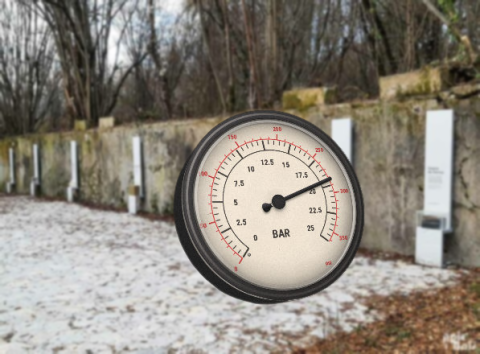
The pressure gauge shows 19.5 bar
